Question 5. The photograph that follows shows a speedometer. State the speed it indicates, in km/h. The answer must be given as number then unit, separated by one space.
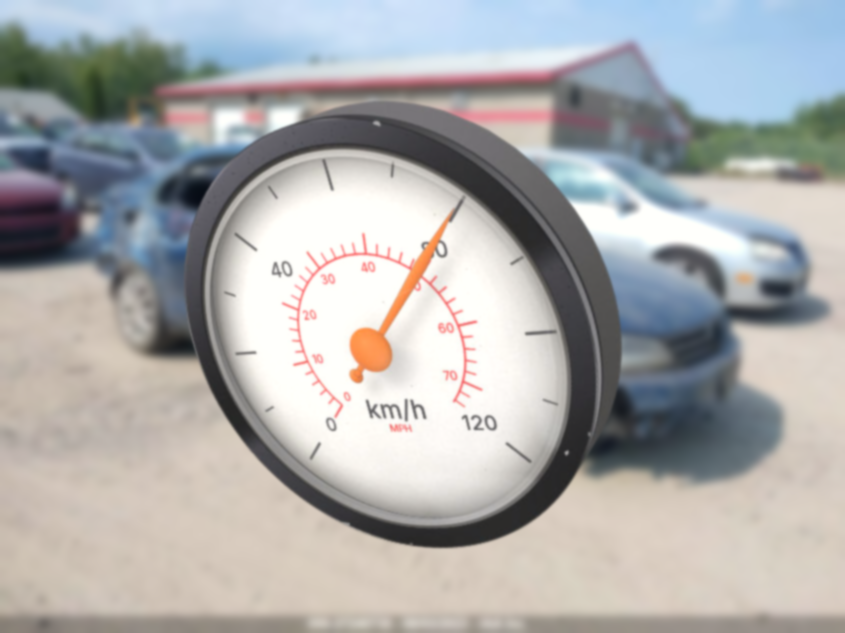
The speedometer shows 80 km/h
